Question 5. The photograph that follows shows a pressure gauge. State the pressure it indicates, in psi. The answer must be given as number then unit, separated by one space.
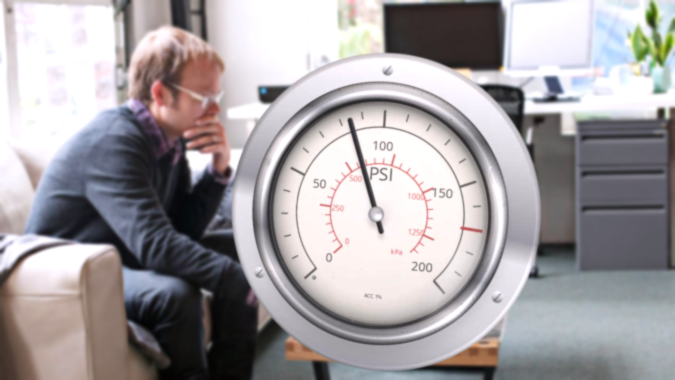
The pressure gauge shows 85 psi
